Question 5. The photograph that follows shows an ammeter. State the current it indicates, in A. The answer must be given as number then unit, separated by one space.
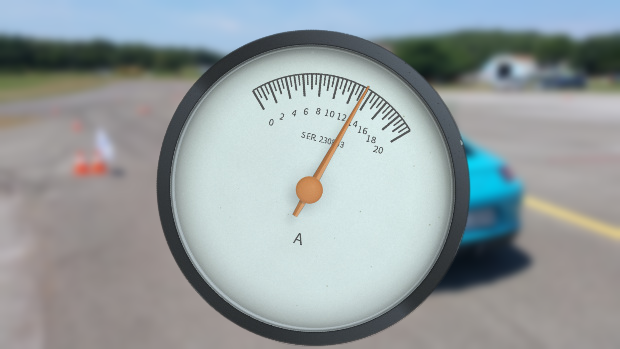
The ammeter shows 13.5 A
